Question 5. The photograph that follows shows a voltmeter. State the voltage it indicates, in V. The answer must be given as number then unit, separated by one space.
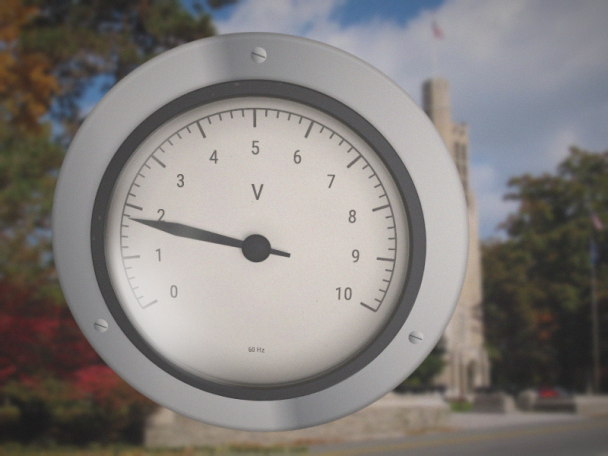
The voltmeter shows 1.8 V
